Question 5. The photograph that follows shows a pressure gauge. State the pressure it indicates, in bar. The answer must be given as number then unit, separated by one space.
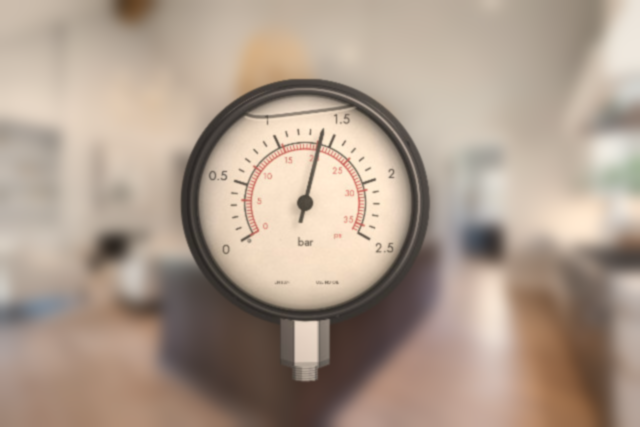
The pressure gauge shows 1.4 bar
